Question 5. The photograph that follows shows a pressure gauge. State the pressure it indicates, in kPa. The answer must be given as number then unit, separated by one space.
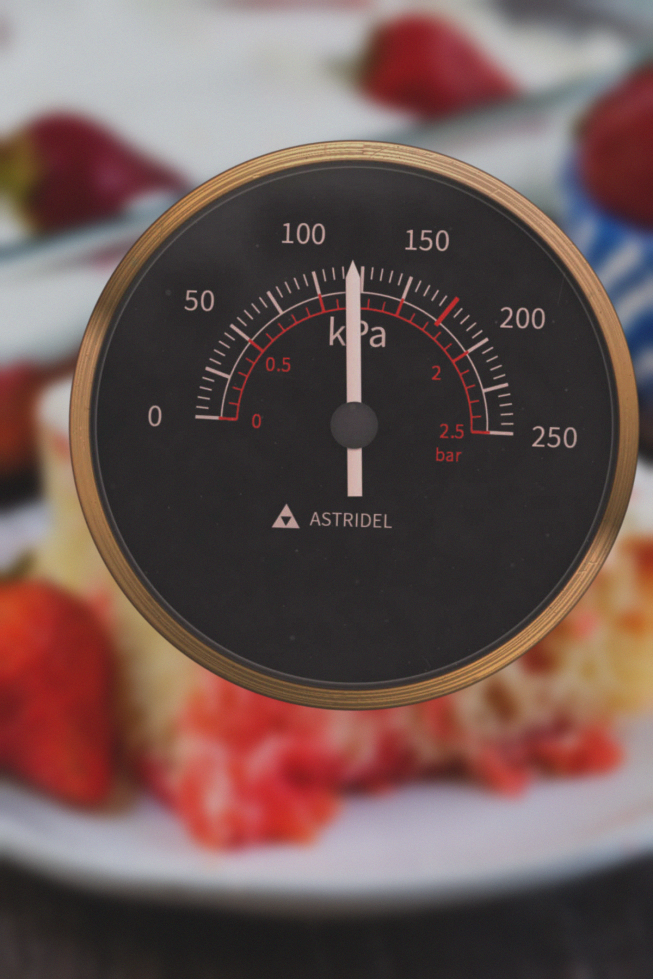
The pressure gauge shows 120 kPa
